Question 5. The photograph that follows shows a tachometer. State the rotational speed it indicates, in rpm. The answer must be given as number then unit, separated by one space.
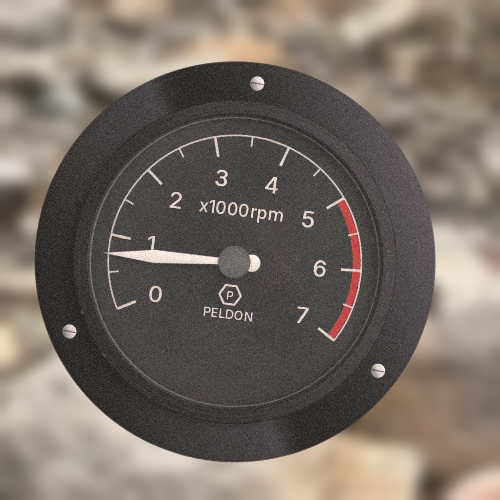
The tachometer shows 750 rpm
